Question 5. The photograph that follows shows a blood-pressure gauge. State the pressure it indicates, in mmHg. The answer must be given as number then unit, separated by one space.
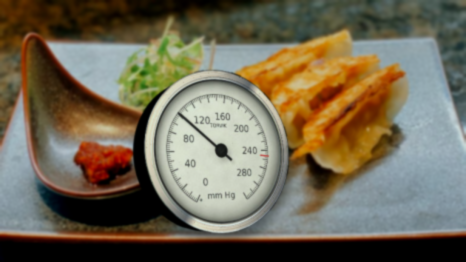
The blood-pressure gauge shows 100 mmHg
